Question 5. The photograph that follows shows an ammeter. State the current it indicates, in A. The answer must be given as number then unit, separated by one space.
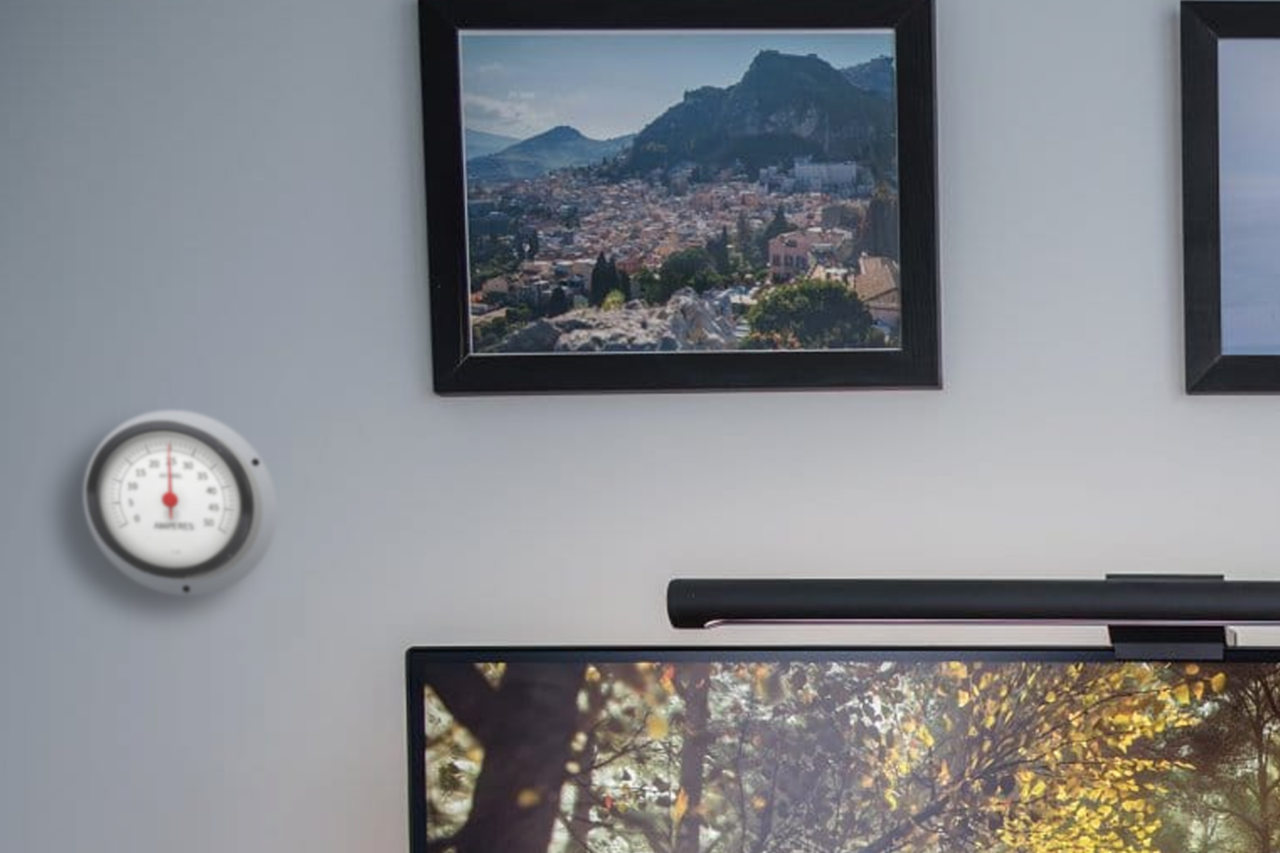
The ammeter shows 25 A
